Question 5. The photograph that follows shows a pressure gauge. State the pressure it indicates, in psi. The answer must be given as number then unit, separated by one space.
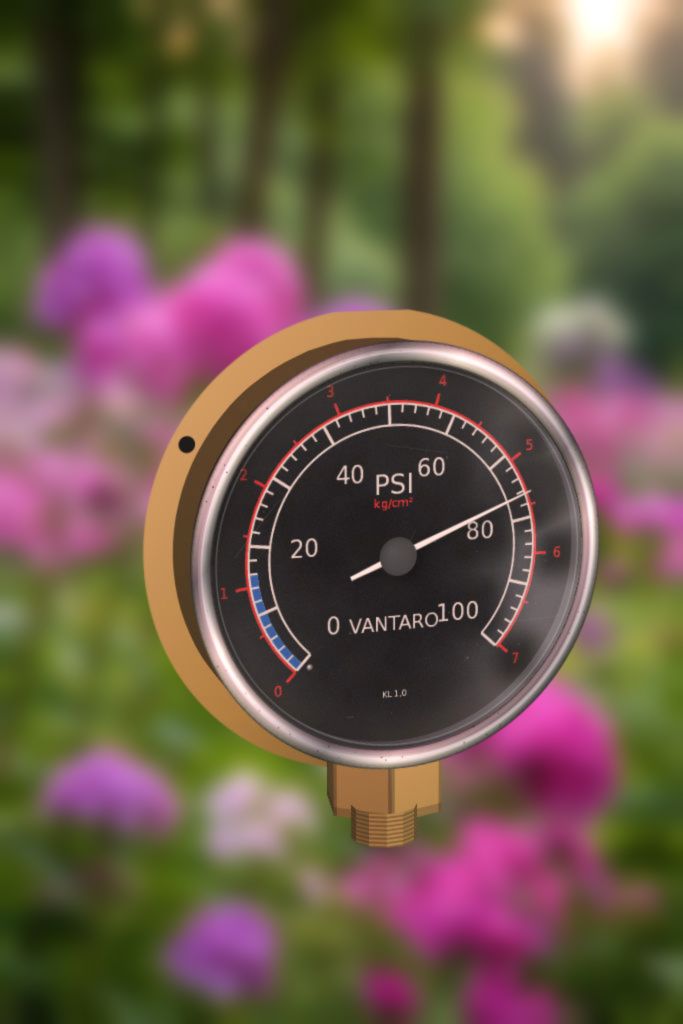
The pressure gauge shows 76 psi
